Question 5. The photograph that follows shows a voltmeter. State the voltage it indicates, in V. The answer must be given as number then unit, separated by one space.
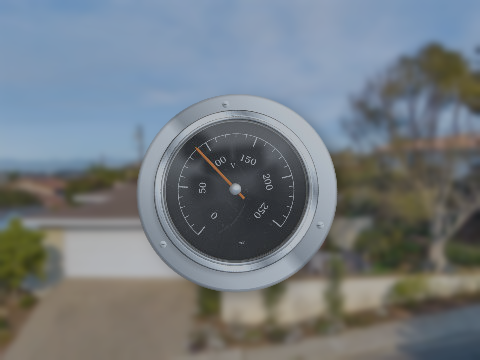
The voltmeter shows 90 V
